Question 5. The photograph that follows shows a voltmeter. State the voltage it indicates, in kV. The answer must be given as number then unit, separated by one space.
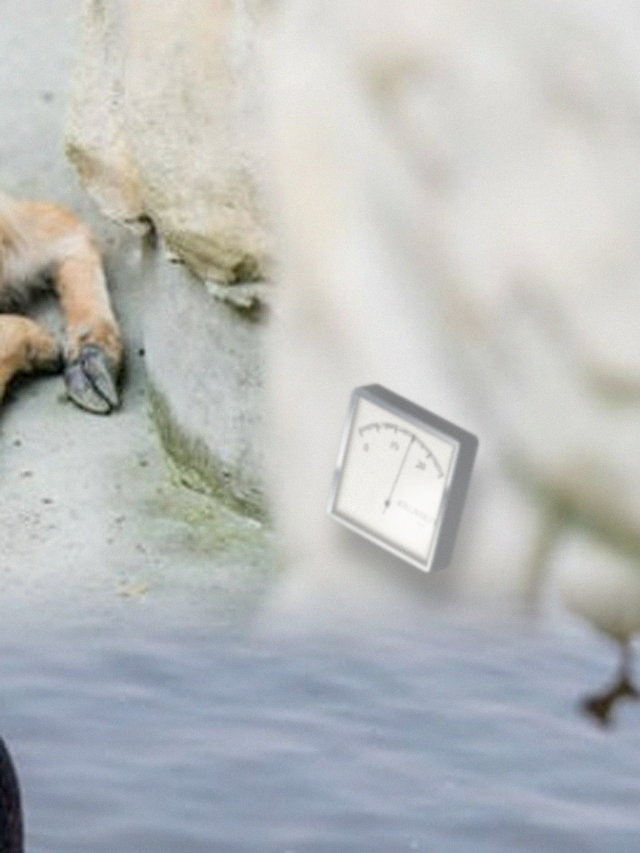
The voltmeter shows 15 kV
